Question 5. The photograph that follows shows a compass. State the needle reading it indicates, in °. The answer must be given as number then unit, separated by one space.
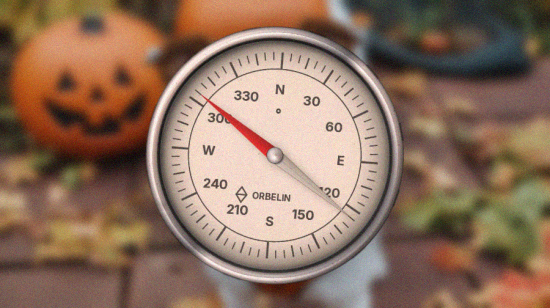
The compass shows 305 °
